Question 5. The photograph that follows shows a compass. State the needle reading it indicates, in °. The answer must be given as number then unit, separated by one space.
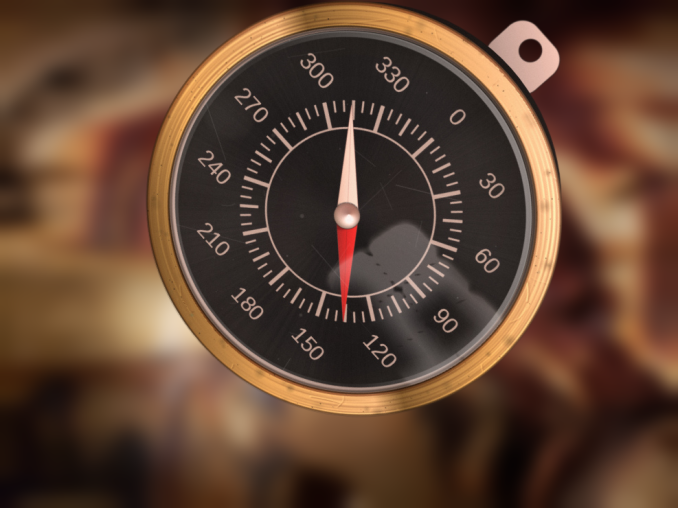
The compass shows 135 °
